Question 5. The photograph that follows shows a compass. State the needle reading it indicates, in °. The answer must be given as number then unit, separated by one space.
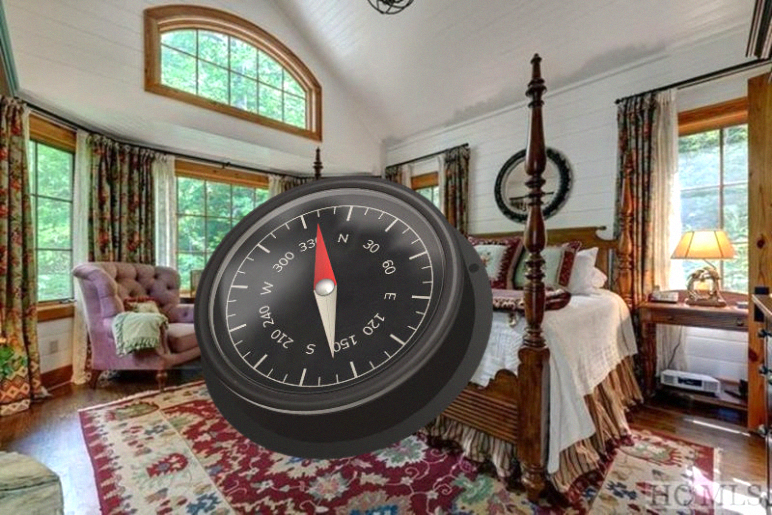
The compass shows 340 °
